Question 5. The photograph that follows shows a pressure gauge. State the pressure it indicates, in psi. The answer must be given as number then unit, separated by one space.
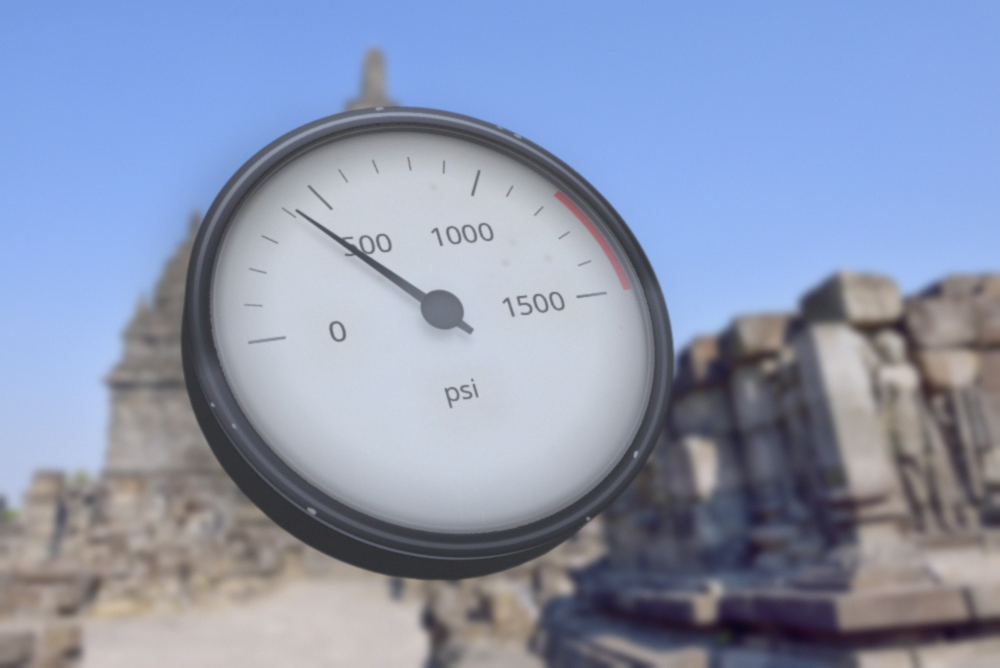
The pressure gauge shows 400 psi
